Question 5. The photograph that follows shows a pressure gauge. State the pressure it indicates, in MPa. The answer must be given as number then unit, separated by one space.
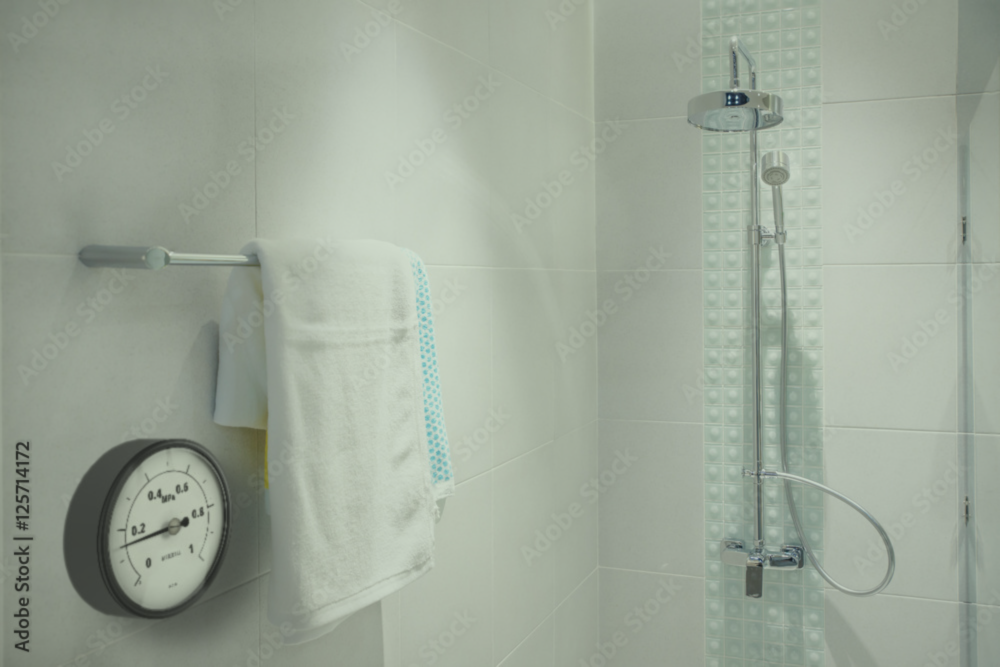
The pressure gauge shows 0.15 MPa
